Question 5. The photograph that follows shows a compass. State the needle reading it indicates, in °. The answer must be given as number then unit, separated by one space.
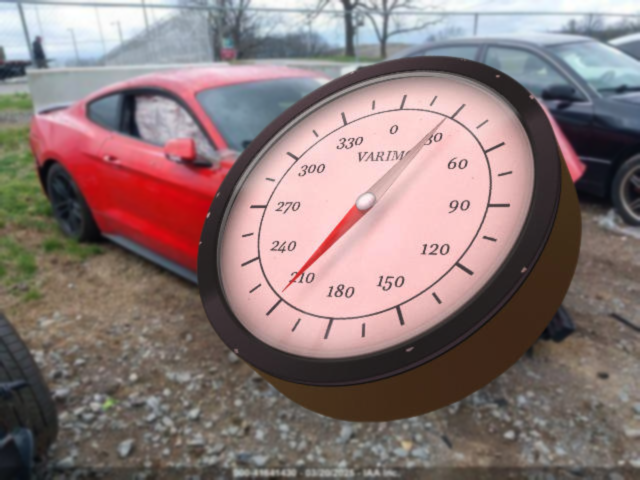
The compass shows 210 °
